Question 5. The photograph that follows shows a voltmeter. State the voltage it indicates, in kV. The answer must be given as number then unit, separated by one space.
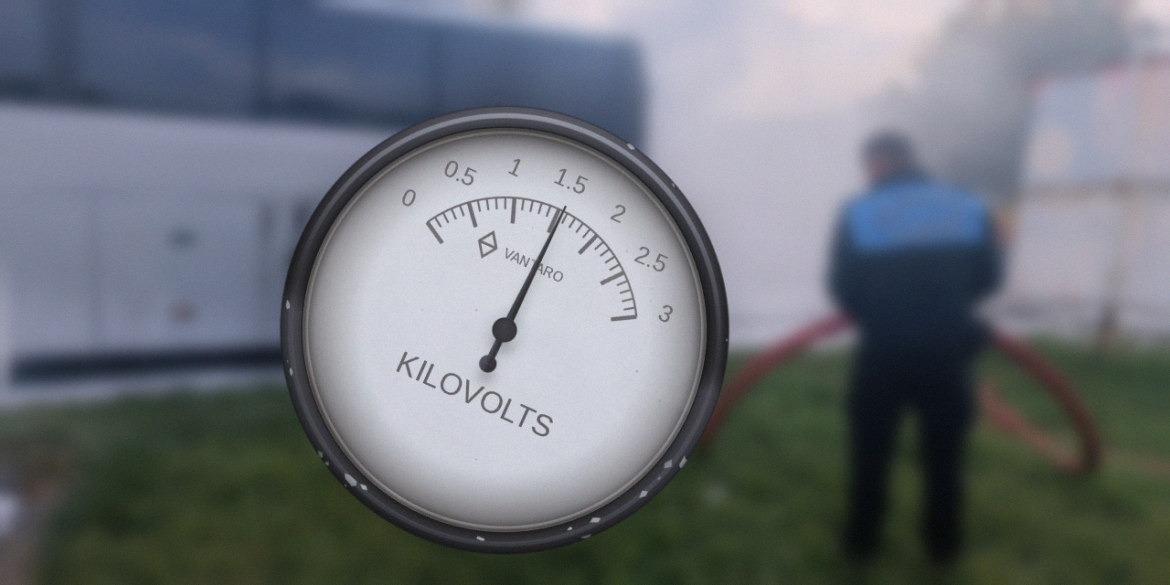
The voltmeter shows 1.55 kV
